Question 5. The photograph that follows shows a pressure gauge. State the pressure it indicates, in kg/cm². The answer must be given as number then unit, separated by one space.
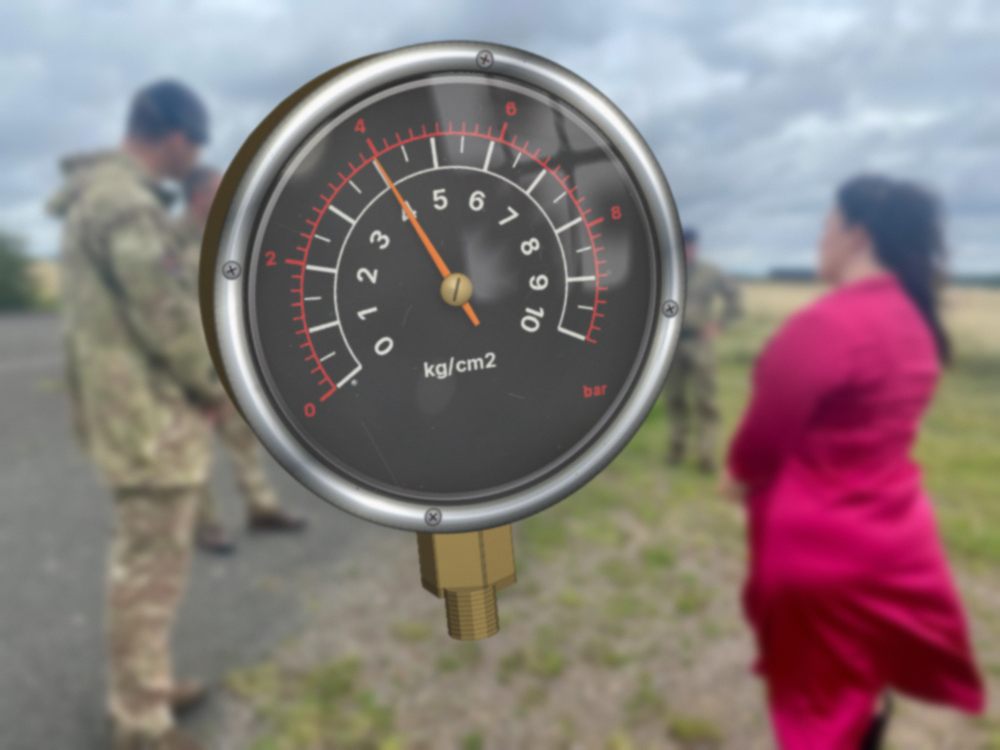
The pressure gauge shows 4 kg/cm²
